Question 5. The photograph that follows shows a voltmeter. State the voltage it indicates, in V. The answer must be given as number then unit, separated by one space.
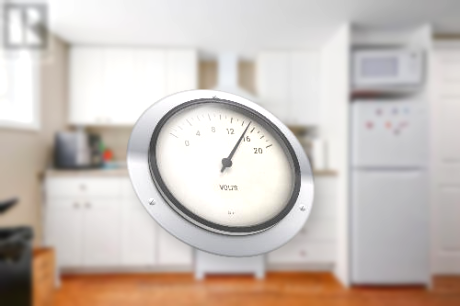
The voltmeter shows 15 V
